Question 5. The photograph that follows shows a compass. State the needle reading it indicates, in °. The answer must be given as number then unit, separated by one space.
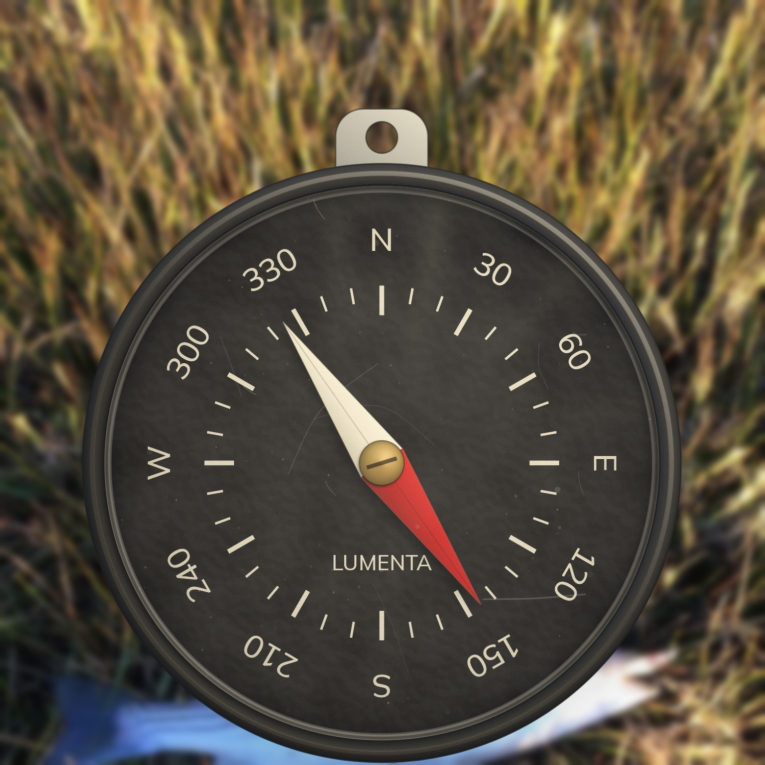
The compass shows 145 °
